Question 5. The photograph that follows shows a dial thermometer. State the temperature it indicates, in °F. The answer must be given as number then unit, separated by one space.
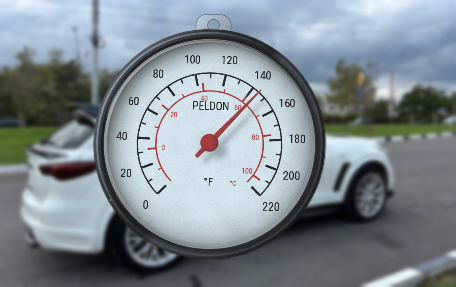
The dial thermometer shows 145 °F
